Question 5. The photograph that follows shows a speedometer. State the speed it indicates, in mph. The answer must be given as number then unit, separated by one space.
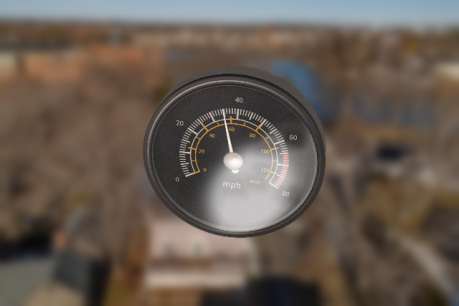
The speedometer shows 35 mph
